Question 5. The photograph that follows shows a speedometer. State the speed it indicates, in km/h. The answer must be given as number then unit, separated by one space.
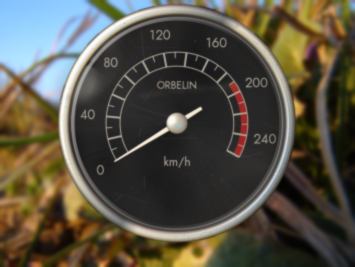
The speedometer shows 0 km/h
